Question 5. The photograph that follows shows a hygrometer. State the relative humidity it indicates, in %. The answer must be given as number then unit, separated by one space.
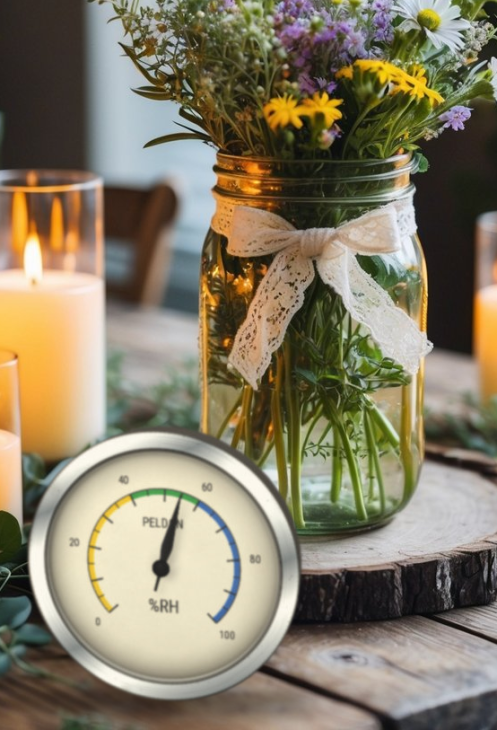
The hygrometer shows 55 %
